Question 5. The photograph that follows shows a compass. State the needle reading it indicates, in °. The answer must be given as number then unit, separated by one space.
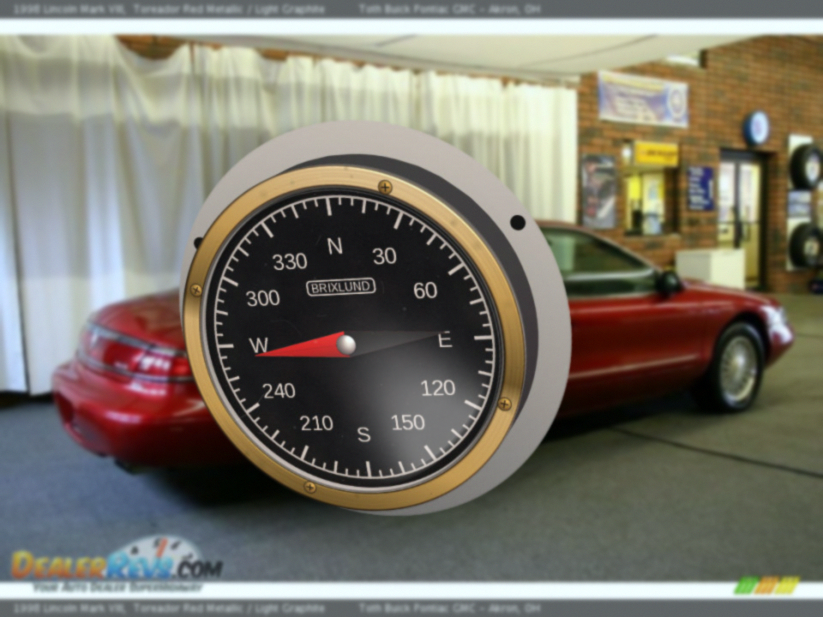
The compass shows 265 °
